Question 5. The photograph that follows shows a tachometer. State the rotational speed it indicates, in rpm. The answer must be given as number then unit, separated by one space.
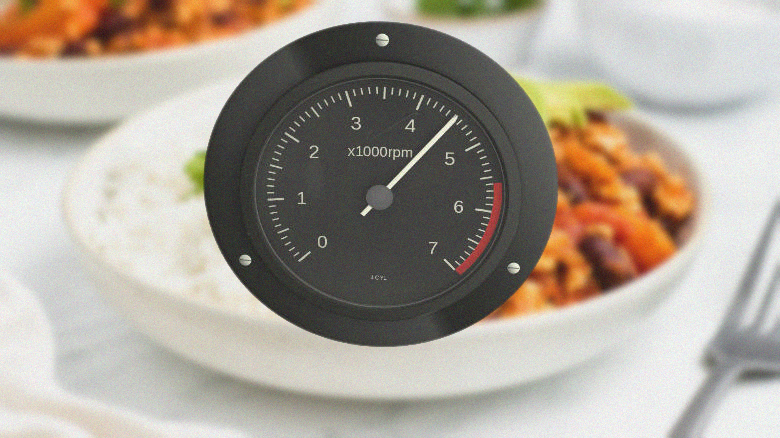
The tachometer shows 4500 rpm
